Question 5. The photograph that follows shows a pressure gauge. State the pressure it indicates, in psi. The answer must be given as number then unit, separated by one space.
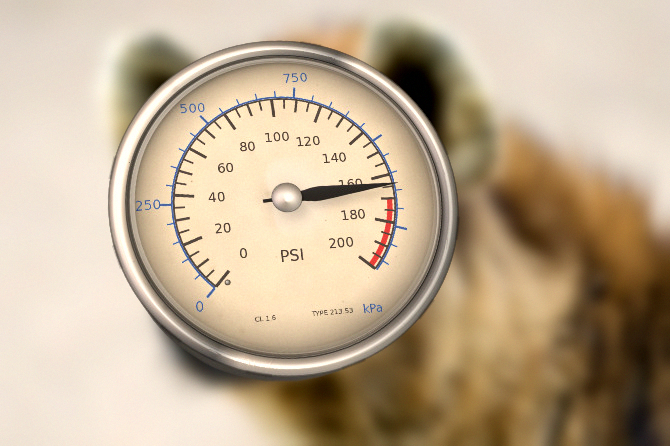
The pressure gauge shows 165 psi
